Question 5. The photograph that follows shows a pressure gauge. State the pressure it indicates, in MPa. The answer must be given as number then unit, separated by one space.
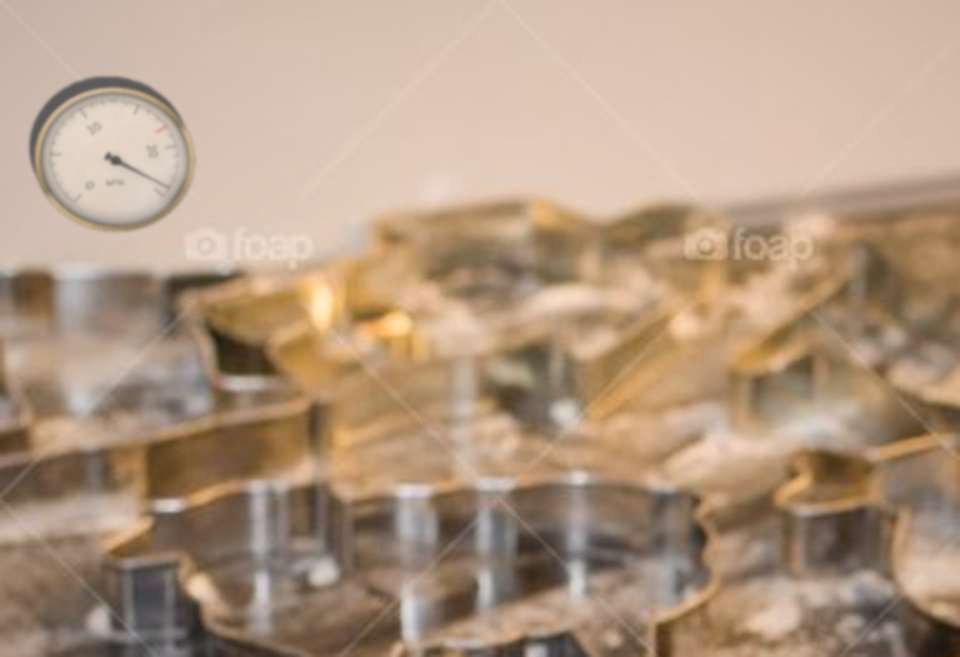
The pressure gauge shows 24 MPa
